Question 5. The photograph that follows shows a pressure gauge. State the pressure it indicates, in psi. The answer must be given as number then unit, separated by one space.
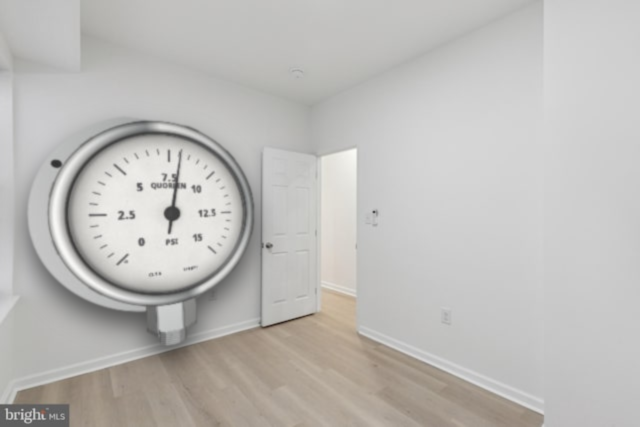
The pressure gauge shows 8 psi
